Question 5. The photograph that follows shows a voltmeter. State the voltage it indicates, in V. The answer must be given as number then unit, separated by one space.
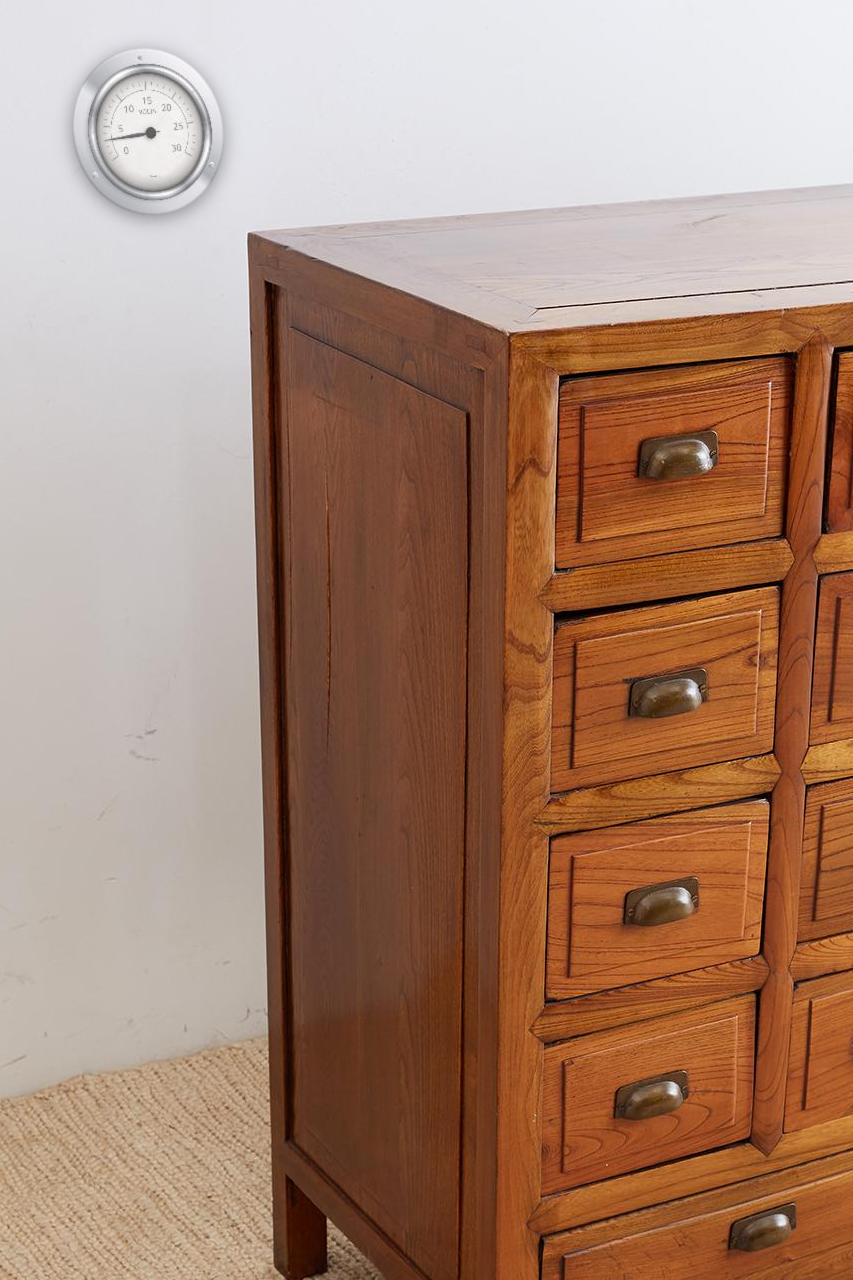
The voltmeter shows 3 V
